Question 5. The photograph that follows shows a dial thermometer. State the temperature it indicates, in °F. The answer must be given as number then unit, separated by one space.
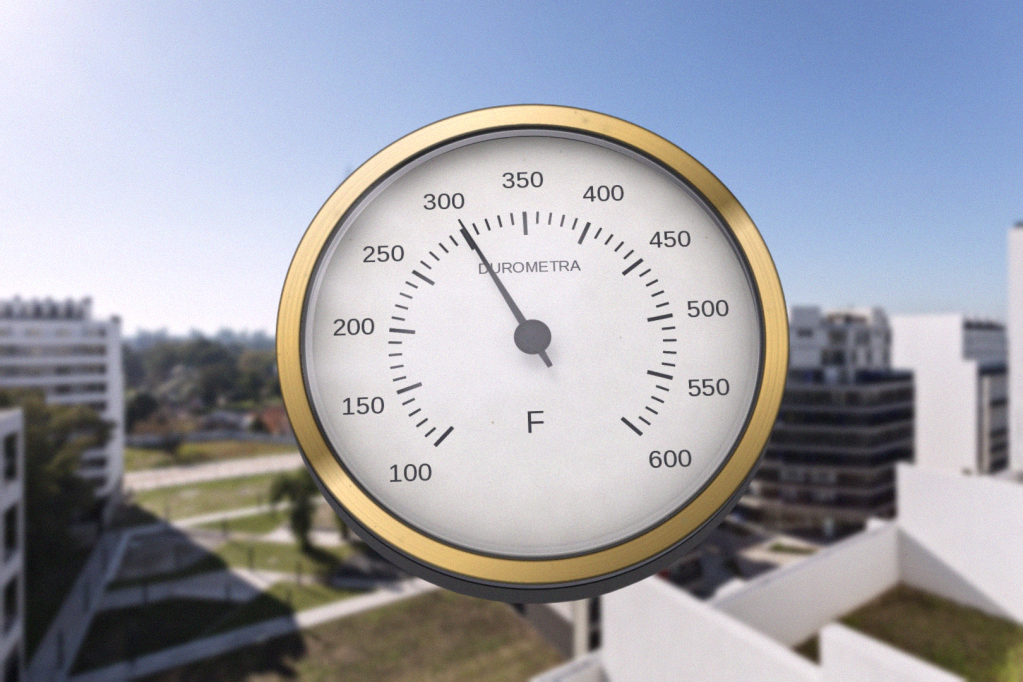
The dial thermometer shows 300 °F
